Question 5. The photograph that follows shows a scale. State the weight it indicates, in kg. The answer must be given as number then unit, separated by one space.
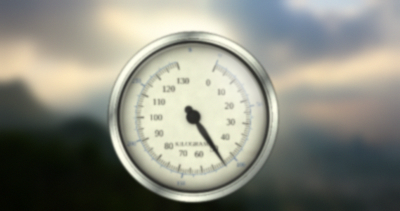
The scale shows 50 kg
